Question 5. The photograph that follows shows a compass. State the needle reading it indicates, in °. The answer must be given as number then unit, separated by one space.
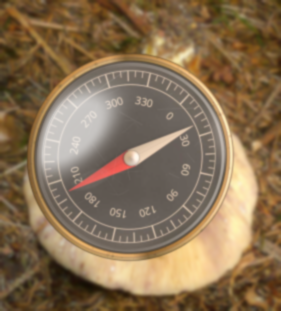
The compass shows 200 °
